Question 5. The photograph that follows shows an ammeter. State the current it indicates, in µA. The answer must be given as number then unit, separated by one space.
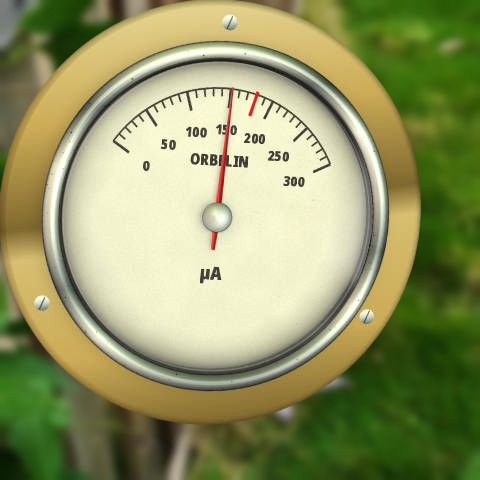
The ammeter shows 150 µA
